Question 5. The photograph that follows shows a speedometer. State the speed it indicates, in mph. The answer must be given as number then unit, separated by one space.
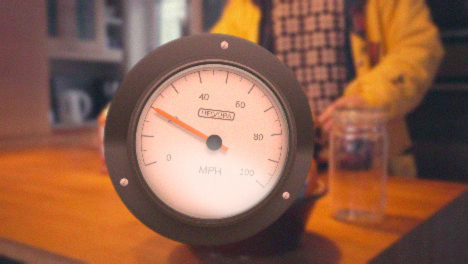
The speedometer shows 20 mph
